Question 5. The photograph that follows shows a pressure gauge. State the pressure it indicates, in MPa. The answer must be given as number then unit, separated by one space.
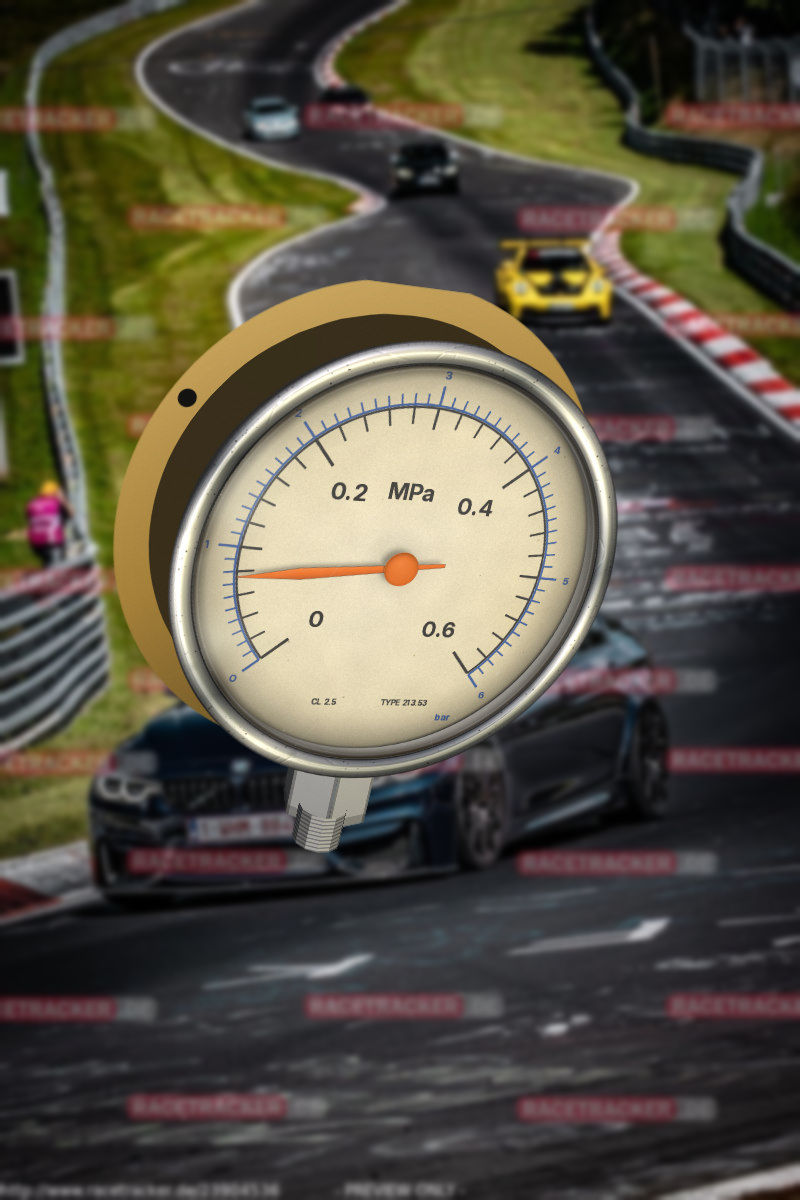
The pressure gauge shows 0.08 MPa
